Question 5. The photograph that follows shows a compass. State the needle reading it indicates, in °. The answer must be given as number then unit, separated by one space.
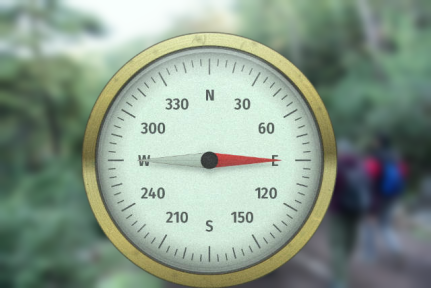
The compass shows 90 °
